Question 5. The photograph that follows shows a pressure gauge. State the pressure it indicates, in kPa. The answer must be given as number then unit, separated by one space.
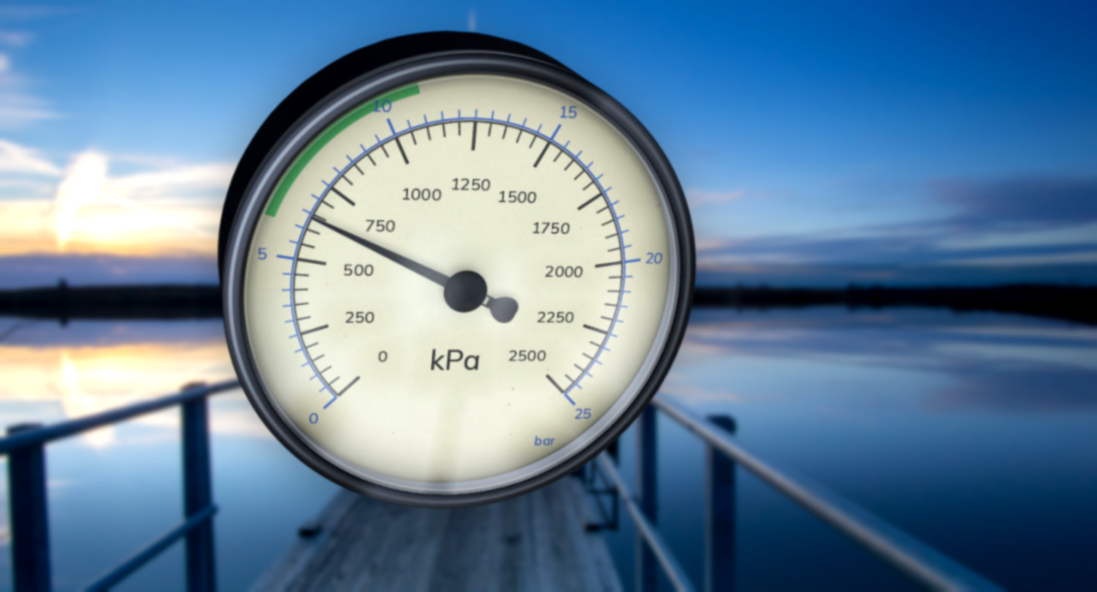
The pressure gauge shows 650 kPa
